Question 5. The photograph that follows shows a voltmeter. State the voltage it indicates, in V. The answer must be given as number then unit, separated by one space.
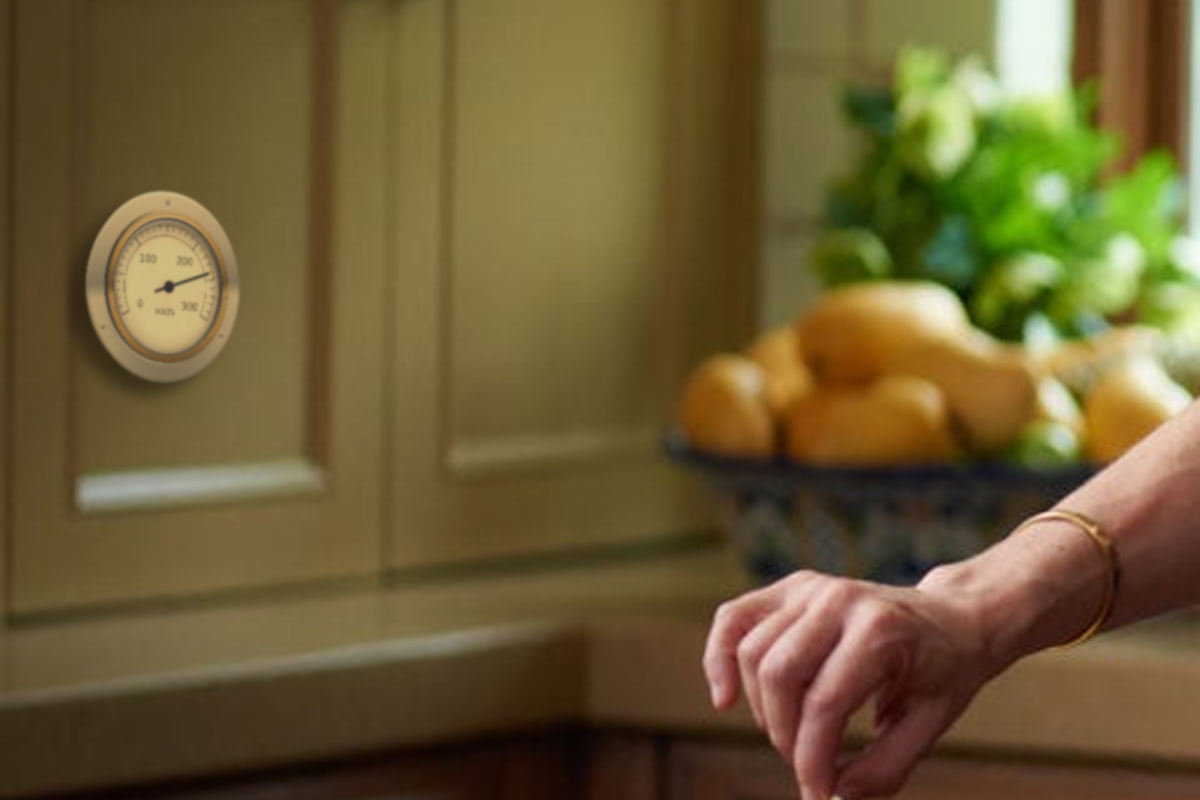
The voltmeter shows 240 V
